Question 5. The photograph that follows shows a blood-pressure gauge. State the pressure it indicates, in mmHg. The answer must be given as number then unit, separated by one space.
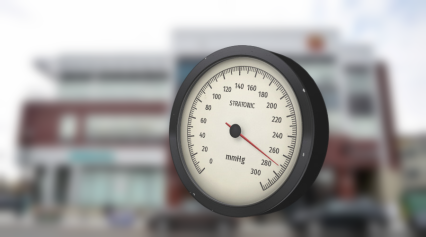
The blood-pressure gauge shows 270 mmHg
